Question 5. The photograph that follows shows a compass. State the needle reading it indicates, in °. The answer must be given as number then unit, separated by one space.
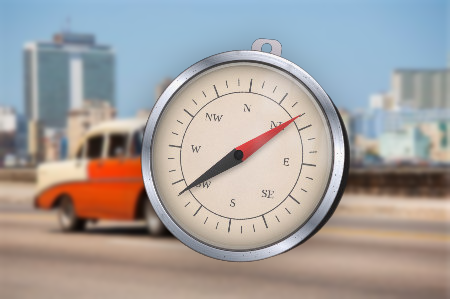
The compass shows 50 °
